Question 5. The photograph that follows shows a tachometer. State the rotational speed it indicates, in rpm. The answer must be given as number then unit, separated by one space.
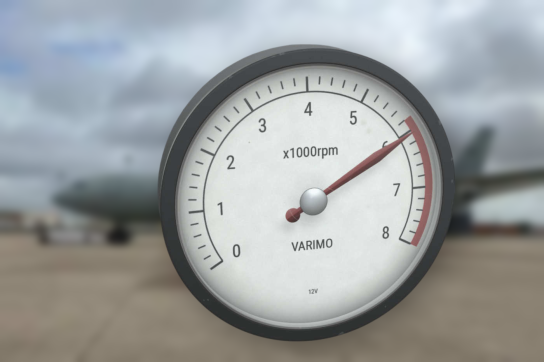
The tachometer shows 6000 rpm
